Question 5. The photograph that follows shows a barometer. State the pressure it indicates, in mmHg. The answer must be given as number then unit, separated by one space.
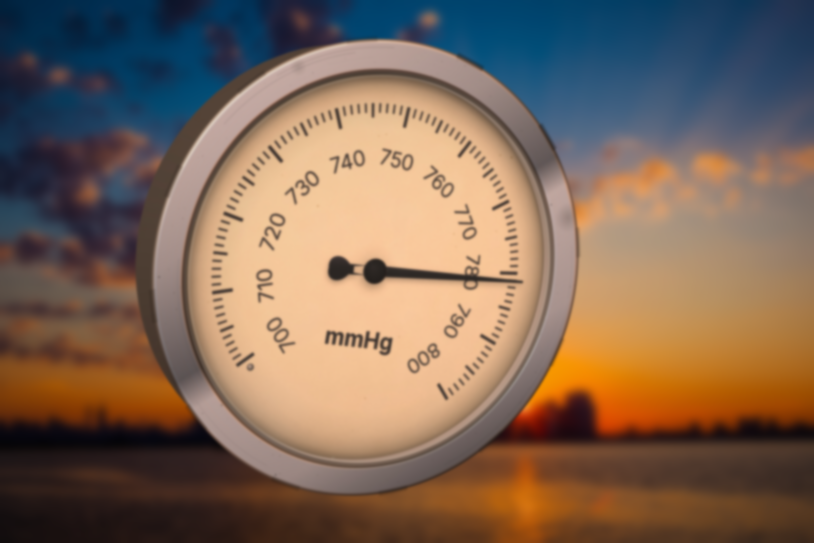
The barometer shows 781 mmHg
